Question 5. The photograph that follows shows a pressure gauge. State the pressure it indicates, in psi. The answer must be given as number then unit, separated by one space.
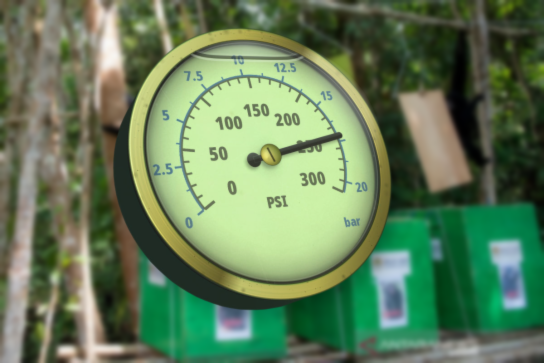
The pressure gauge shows 250 psi
